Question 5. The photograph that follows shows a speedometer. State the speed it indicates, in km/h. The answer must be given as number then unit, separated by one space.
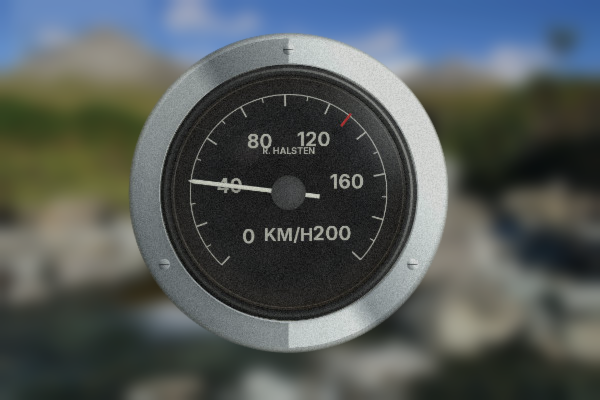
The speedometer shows 40 km/h
